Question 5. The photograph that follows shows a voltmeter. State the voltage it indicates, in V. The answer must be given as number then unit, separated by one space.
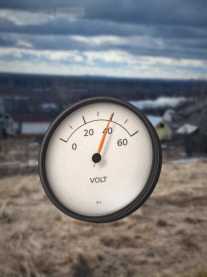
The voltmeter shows 40 V
